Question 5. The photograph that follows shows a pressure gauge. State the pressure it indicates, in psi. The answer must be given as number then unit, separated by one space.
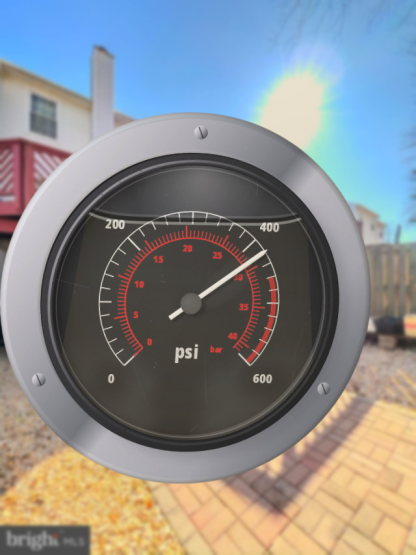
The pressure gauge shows 420 psi
